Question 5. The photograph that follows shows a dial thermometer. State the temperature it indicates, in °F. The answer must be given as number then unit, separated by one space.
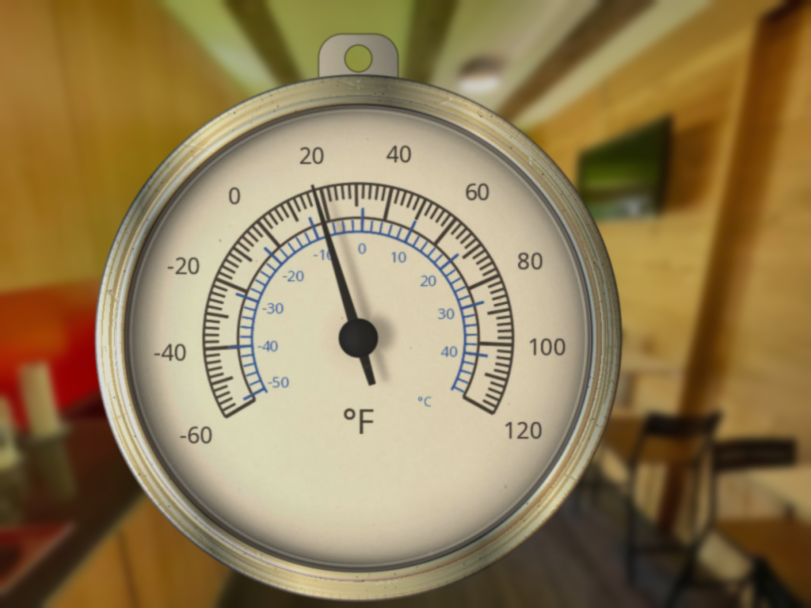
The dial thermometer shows 18 °F
